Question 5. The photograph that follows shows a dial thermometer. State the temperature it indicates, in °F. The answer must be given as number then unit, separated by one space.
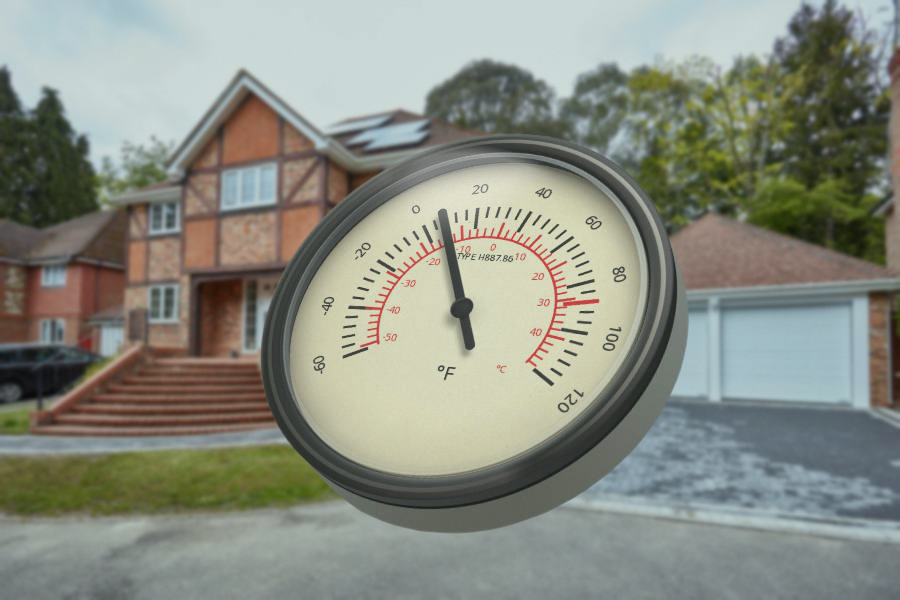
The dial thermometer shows 8 °F
